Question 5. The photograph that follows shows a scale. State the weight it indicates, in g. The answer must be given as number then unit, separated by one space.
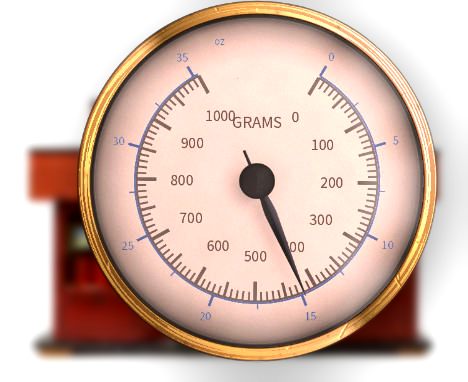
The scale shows 420 g
